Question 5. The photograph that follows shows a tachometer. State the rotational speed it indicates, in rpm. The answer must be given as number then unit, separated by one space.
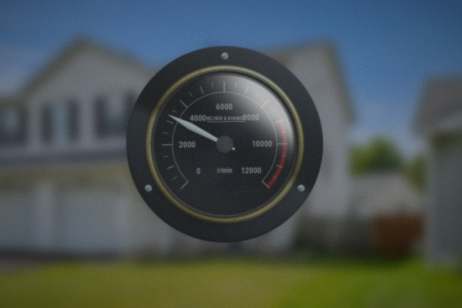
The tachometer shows 3250 rpm
